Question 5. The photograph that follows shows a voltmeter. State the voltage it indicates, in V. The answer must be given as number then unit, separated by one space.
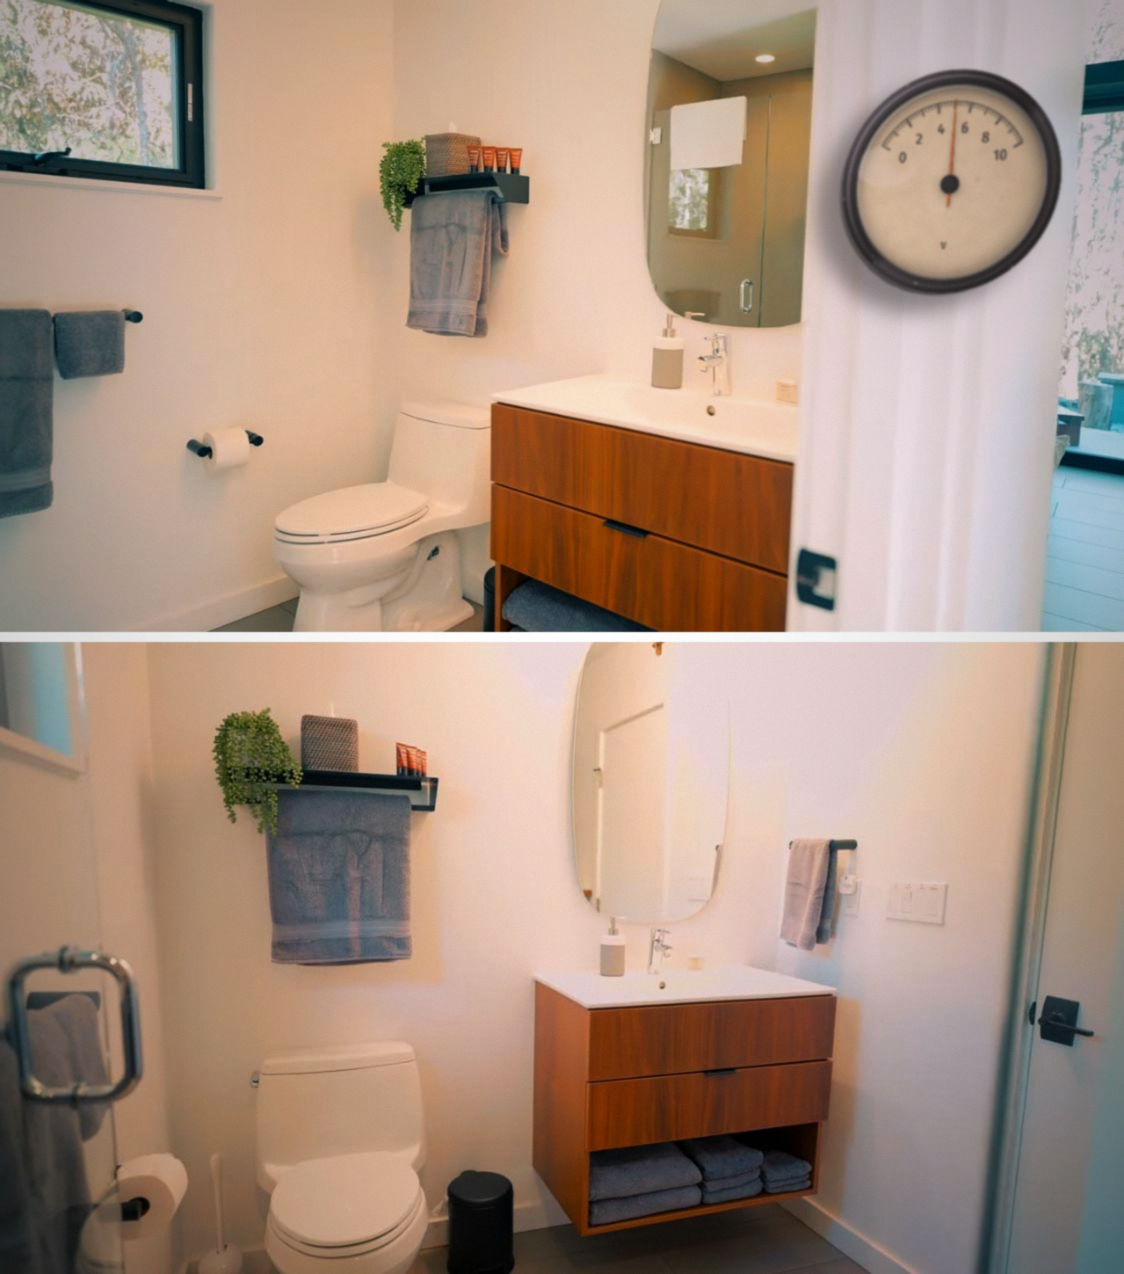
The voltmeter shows 5 V
